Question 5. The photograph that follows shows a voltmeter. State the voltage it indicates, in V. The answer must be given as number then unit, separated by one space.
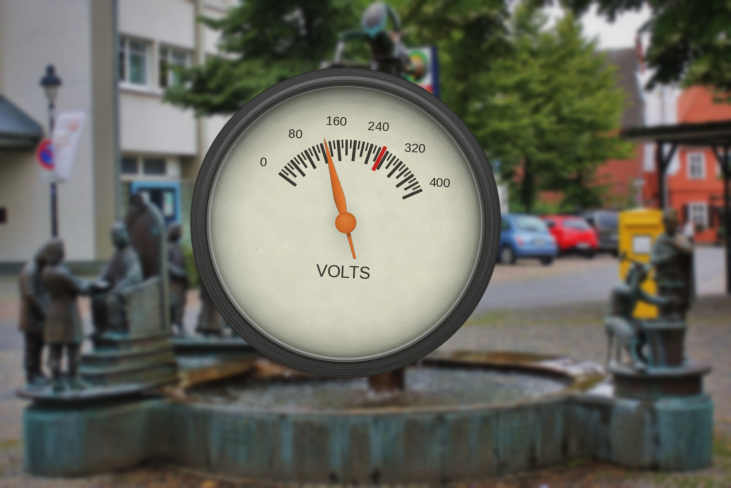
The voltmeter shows 130 V
